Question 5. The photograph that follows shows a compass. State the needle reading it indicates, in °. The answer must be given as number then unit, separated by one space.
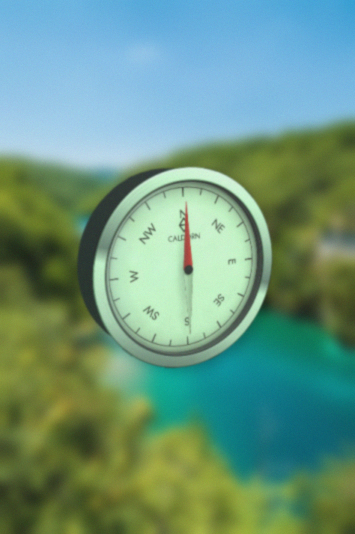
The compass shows 0 °
